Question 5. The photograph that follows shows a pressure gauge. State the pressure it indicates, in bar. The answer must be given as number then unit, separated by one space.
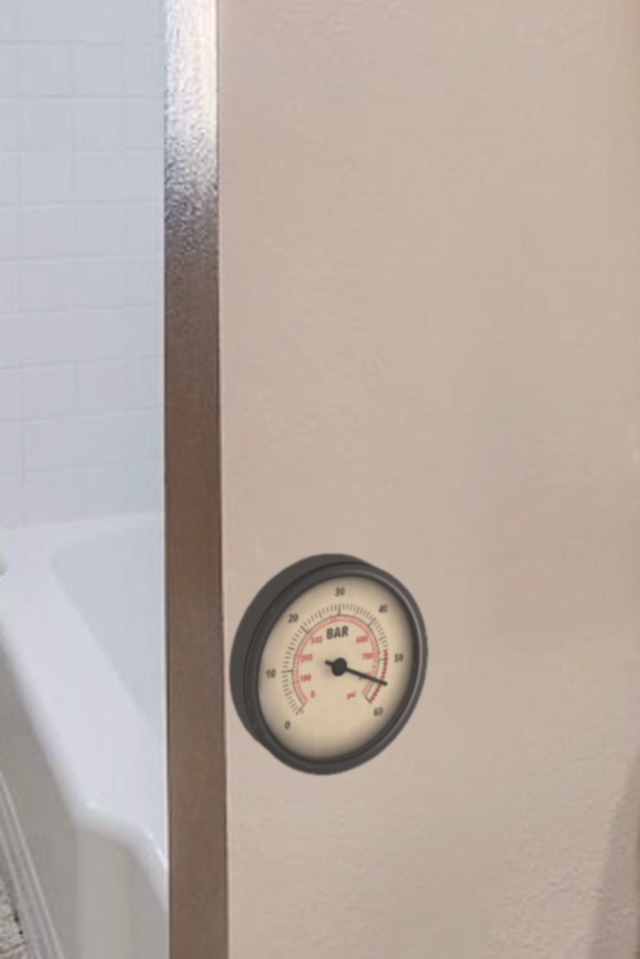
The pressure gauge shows 55 bar
